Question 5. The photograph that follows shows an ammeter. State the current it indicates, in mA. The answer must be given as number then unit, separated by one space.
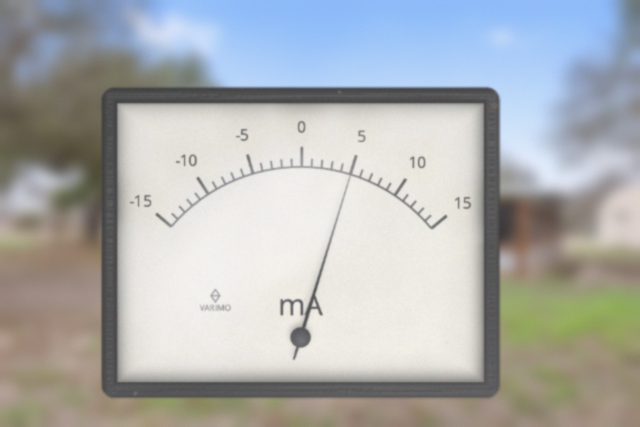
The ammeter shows 5 mA
